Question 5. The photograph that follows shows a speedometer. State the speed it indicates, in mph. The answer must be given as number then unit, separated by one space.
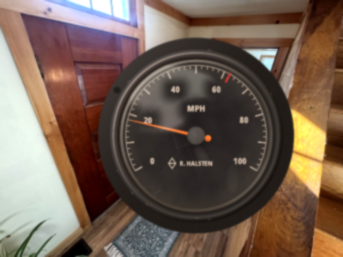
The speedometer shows 18 mph
